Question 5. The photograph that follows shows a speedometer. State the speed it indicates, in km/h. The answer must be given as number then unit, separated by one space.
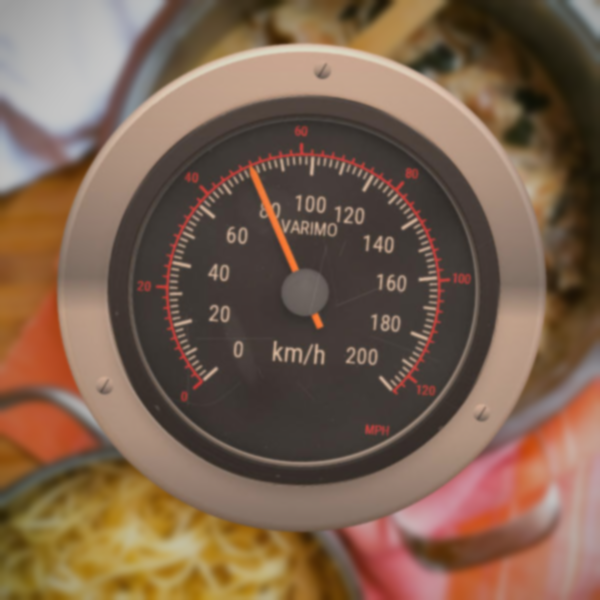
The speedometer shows 80 km/h
